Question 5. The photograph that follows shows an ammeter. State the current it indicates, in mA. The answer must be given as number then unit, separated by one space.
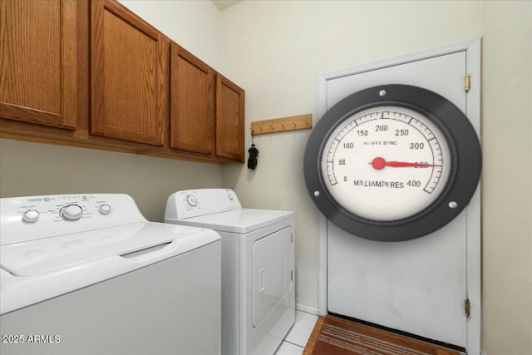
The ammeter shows 350 mA
